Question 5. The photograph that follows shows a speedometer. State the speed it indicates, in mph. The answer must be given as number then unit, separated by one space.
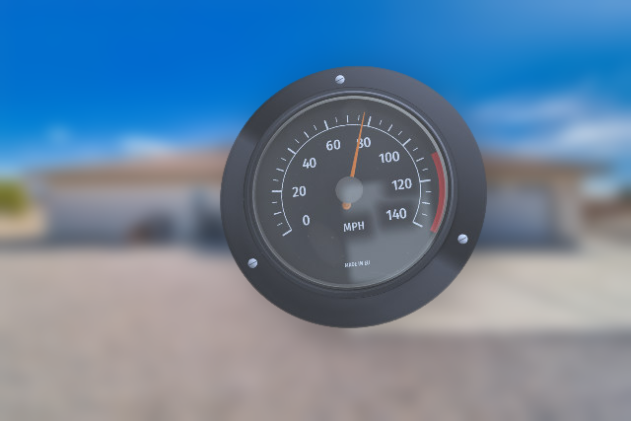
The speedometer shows 77.5 mph
